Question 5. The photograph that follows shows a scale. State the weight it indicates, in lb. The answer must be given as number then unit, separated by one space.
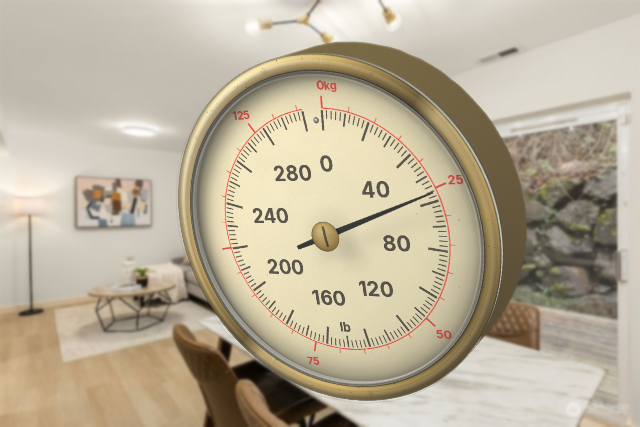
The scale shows 56 lb
